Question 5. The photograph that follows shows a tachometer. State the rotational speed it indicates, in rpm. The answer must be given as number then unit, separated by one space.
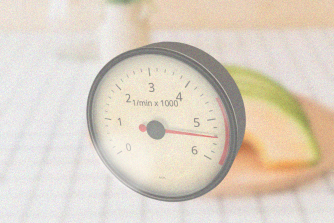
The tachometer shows 5400 rpm
